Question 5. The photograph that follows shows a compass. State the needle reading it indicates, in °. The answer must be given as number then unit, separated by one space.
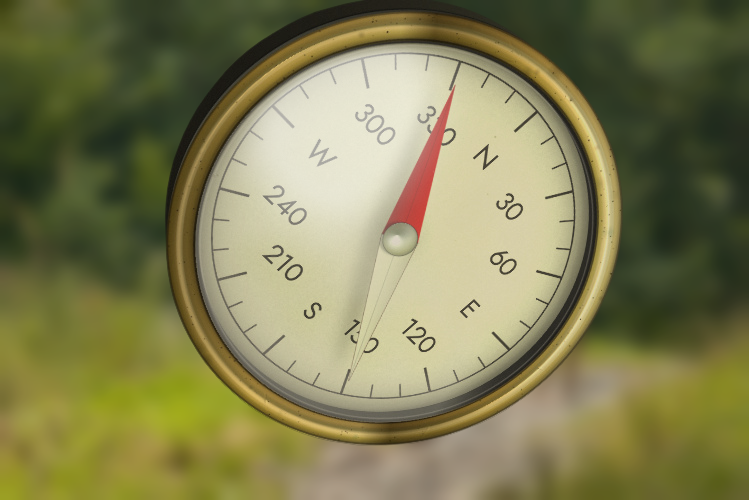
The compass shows 330 °
